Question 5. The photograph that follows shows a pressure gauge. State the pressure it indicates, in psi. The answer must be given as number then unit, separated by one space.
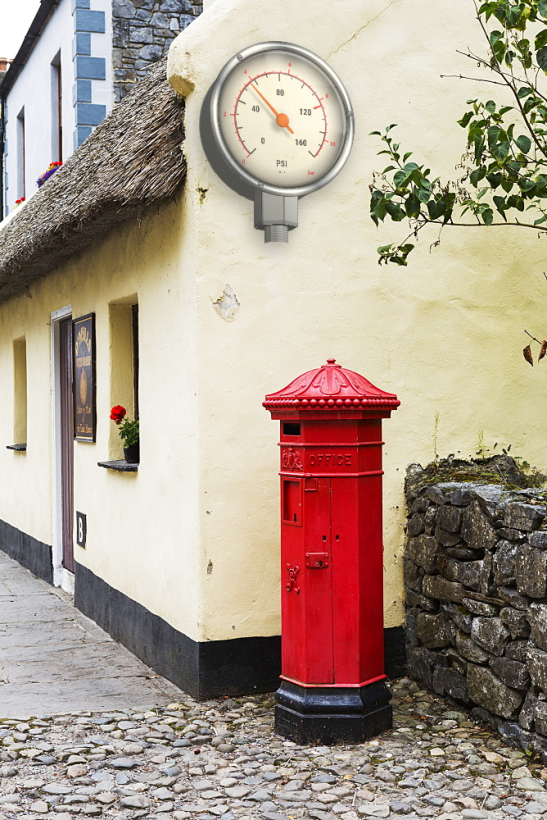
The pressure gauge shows 55 psi
